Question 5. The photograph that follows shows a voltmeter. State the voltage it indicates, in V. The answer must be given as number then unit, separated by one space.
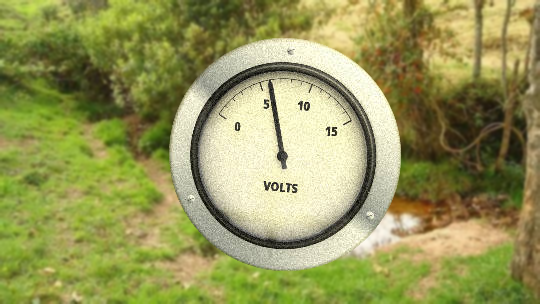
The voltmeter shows 6 V
